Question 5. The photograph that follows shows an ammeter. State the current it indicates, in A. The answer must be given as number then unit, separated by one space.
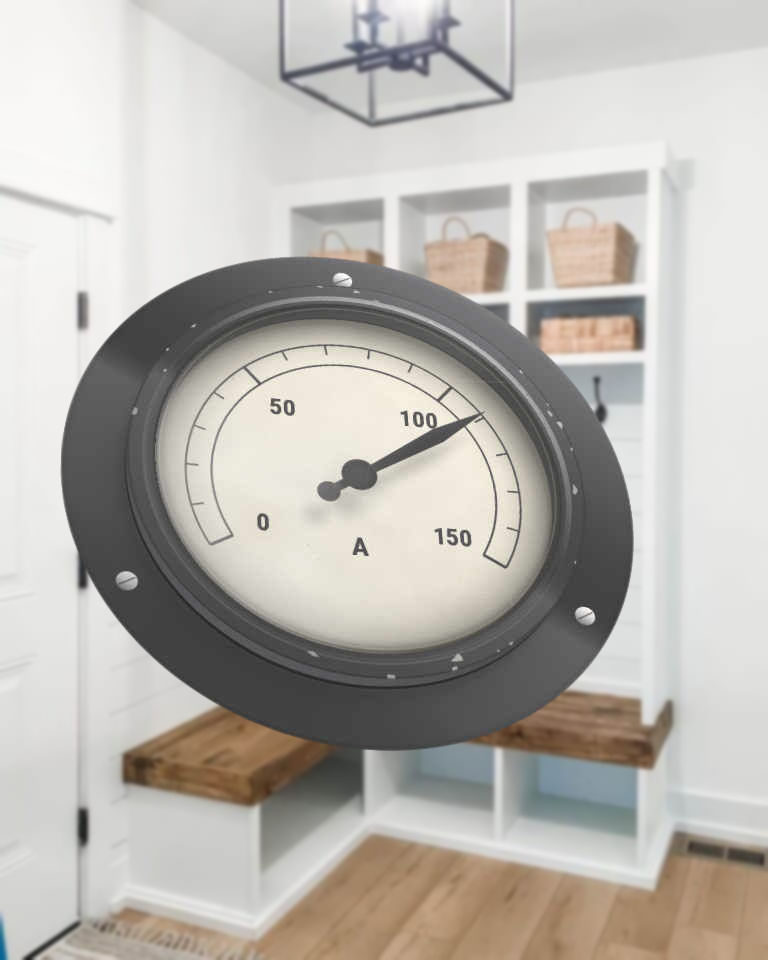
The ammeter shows 110 A
